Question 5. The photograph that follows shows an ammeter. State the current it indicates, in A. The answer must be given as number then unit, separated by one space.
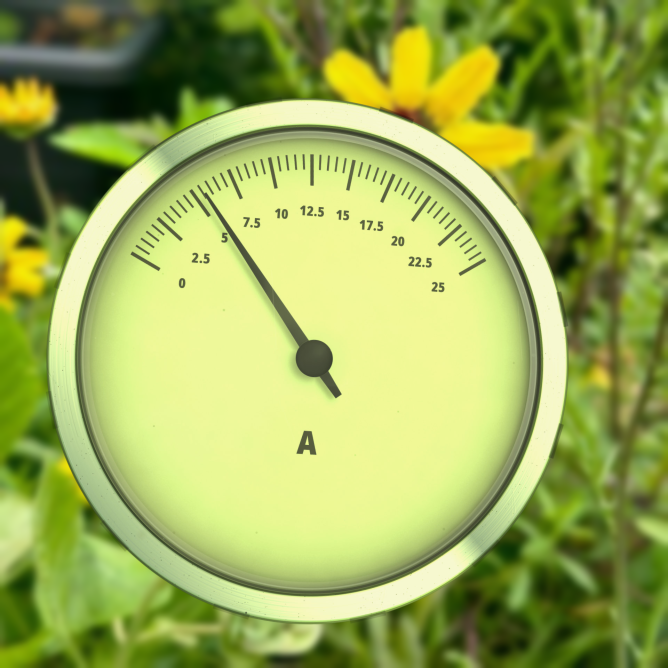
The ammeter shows 5.5 A
